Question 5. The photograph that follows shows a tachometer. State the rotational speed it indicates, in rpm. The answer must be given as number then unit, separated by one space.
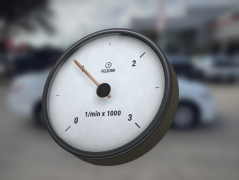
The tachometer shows 1000 rpm
